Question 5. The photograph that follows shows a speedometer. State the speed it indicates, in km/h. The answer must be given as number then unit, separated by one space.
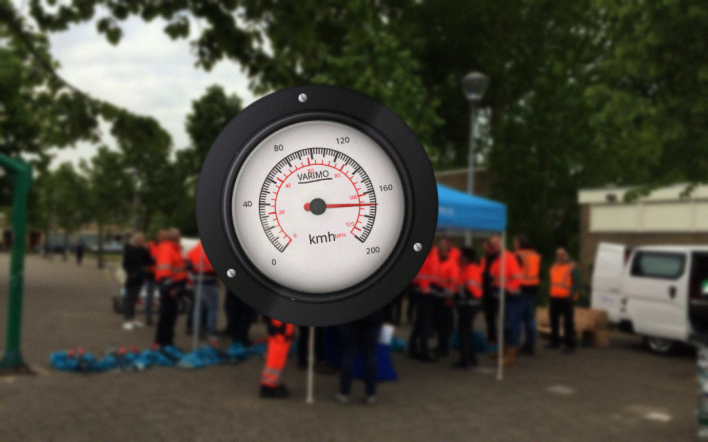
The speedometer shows 170 km/h
